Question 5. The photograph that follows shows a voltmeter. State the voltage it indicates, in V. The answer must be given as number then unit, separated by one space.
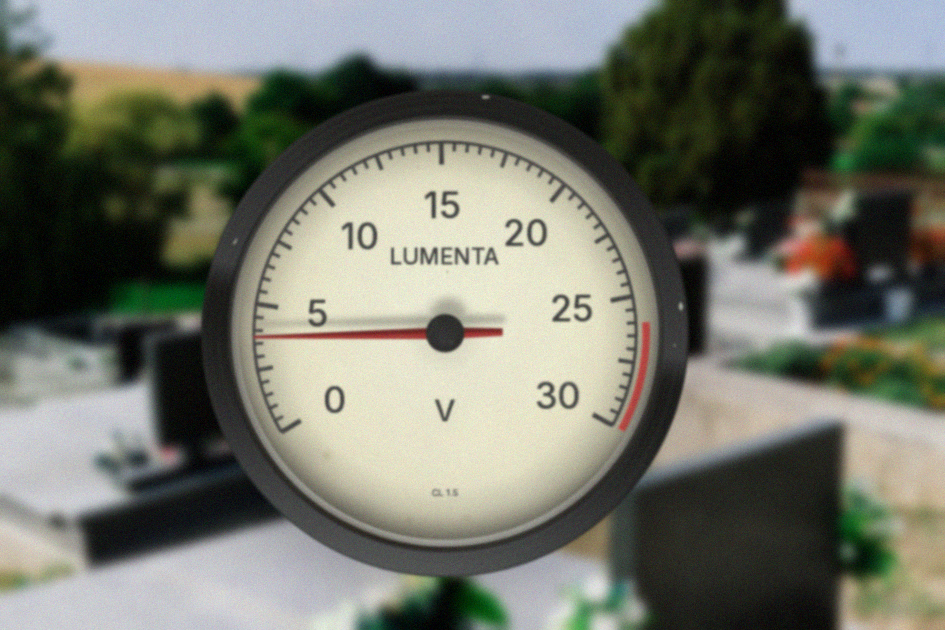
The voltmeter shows 3.75 V
